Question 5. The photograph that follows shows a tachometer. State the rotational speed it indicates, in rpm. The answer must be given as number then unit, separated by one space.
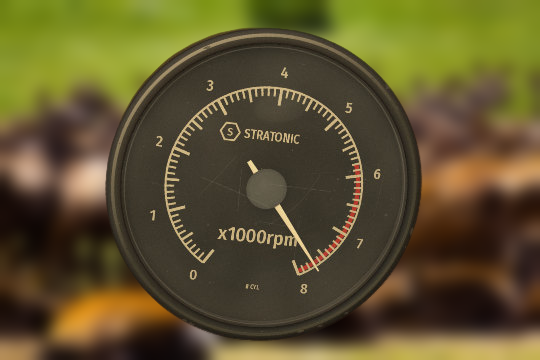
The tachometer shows 7700 rpm
